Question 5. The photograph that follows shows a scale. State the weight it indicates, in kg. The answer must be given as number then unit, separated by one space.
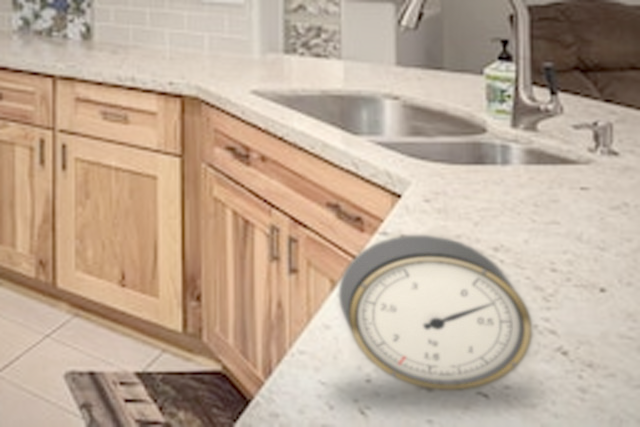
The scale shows 0.25 kg
